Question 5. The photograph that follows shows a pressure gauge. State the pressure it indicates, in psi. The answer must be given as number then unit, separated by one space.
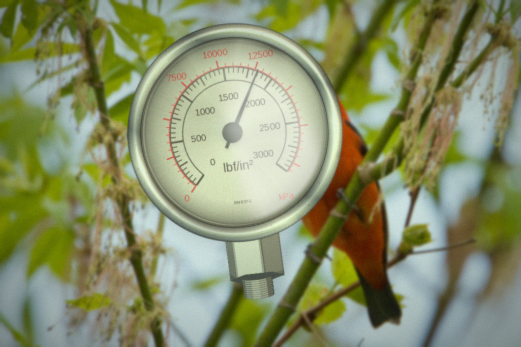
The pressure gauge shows 1850 psi
